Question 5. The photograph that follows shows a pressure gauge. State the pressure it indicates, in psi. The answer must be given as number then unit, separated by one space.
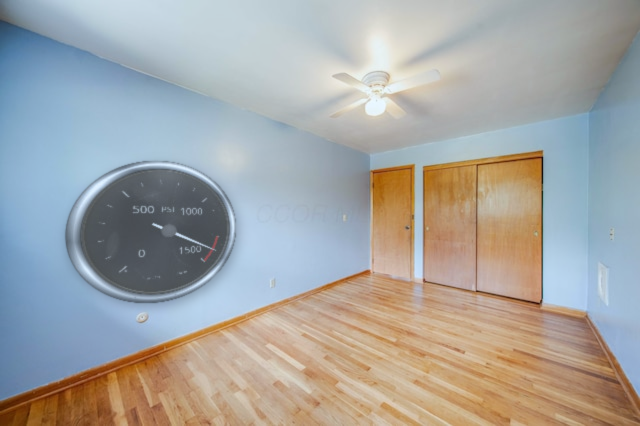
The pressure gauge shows 1400 psi
